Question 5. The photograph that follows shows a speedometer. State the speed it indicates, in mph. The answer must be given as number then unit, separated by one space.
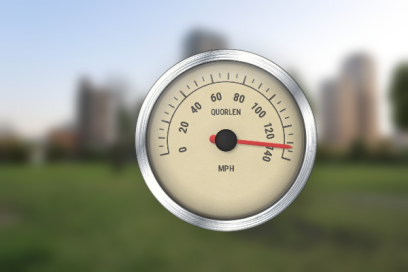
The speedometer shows 132.5 mph
